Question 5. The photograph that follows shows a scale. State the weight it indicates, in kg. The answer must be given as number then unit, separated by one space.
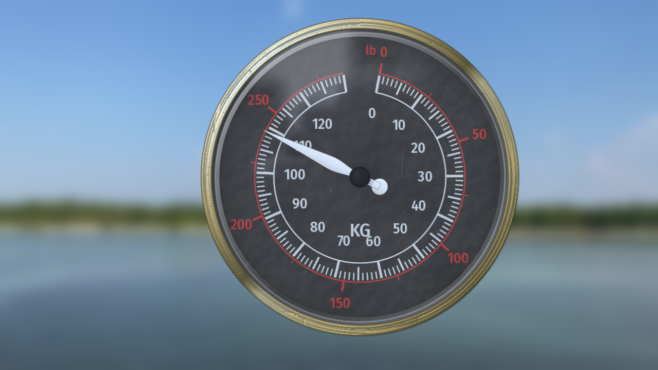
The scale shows 109 kg
